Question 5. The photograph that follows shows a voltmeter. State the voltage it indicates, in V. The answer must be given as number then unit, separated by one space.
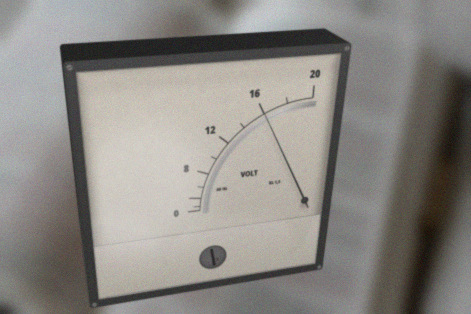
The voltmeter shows 16 V
